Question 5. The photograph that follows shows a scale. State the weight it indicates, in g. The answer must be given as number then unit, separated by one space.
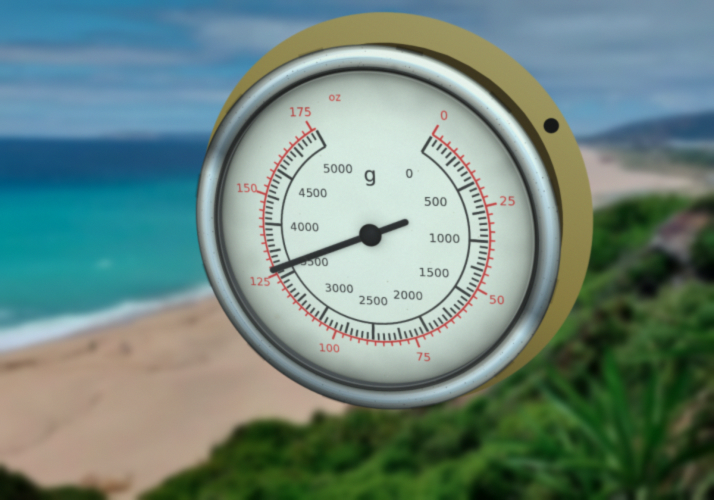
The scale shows 3600 g
